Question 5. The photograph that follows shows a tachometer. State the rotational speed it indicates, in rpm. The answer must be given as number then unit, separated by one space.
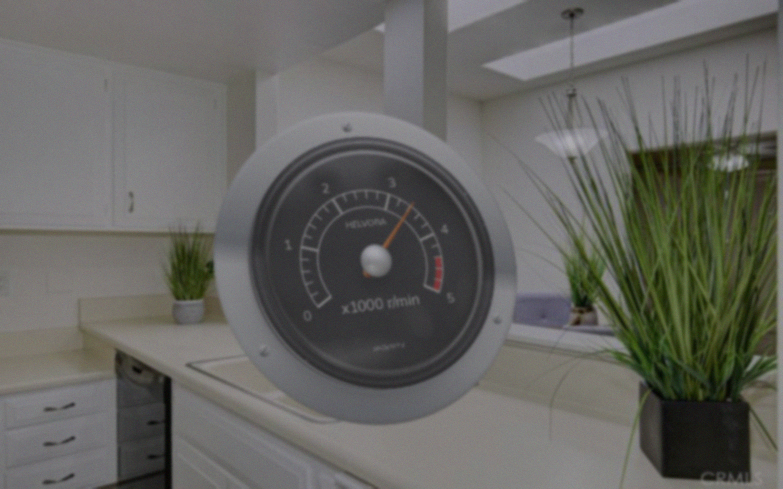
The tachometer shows 3400 rpm
